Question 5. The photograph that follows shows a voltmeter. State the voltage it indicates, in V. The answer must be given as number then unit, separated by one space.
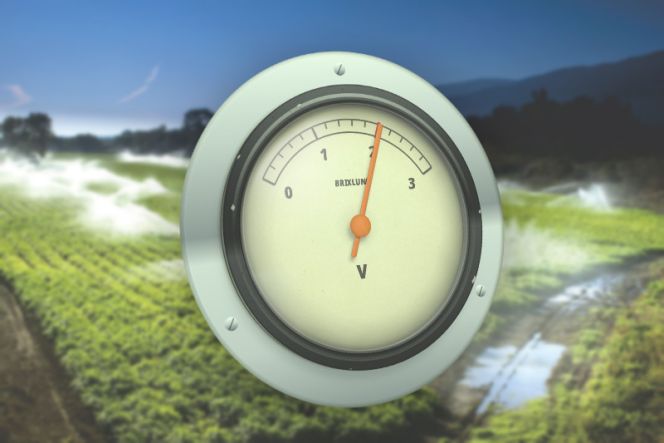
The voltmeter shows 2 V
